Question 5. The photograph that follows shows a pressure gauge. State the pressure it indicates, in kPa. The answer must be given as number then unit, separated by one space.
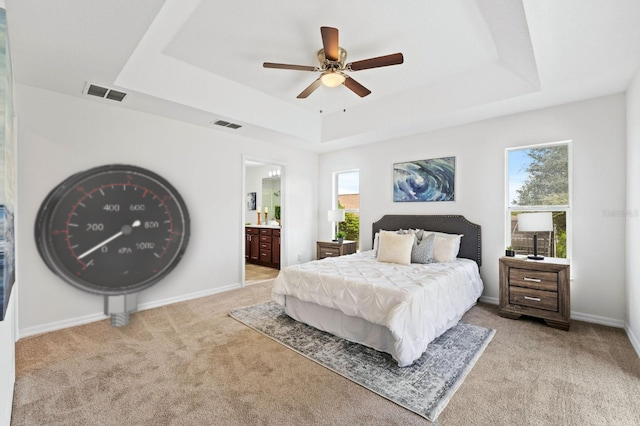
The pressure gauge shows 50 kPa
